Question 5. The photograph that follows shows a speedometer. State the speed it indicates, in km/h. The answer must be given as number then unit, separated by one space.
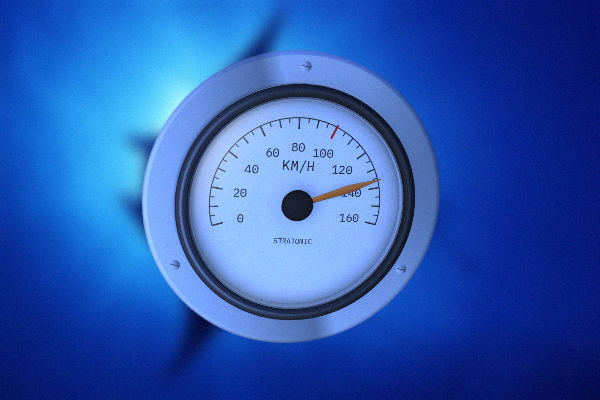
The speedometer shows 135 km/h
